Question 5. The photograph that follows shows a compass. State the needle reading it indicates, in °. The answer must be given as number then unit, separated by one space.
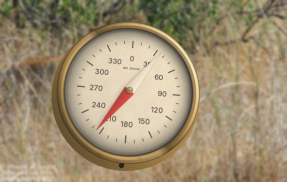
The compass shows 215 °
